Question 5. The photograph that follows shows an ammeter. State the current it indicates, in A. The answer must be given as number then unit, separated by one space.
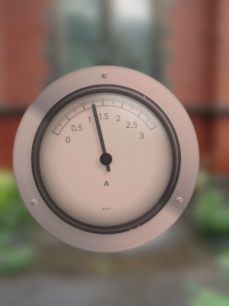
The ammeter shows 1.25 A
